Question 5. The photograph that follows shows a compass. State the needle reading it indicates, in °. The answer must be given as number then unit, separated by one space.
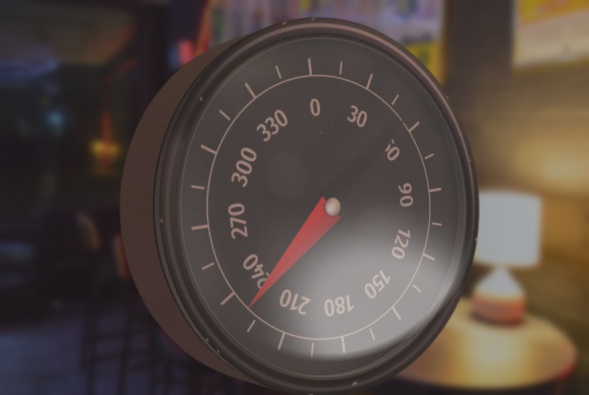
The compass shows 232.5 °
